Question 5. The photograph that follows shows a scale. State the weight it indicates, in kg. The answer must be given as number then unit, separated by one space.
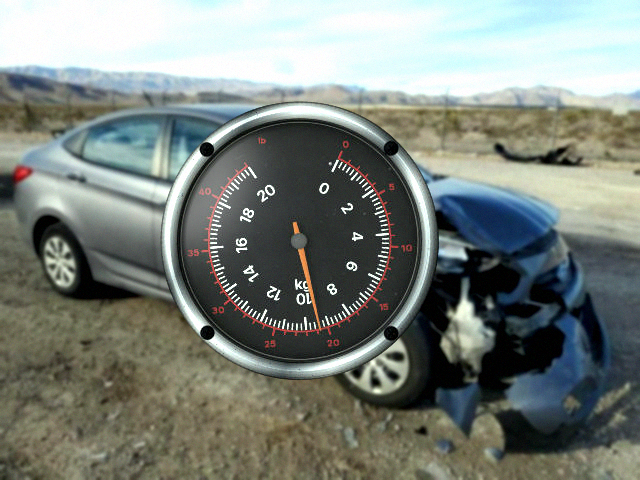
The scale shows 9.4 kg
